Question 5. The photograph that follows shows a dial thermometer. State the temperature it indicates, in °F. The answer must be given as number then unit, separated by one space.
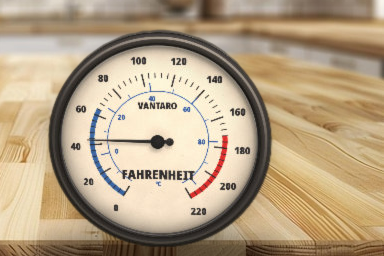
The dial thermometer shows 44 °F
